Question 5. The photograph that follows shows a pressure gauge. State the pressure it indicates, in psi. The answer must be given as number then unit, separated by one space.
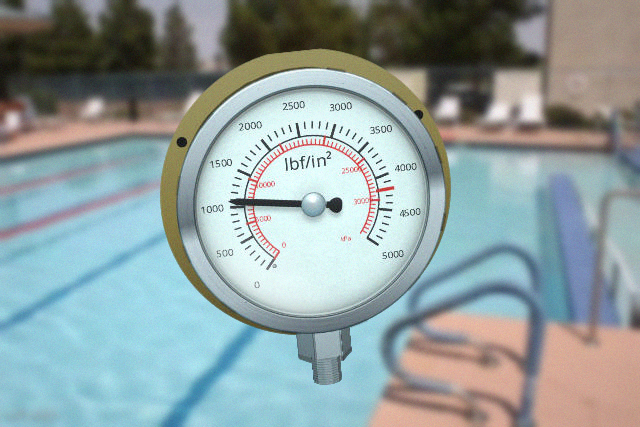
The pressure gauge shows 1100 psi
